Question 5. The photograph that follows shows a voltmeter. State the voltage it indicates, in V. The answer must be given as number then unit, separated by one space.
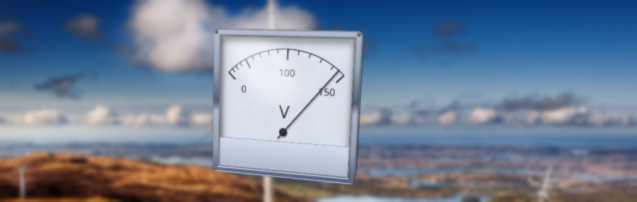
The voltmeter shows 145 V
